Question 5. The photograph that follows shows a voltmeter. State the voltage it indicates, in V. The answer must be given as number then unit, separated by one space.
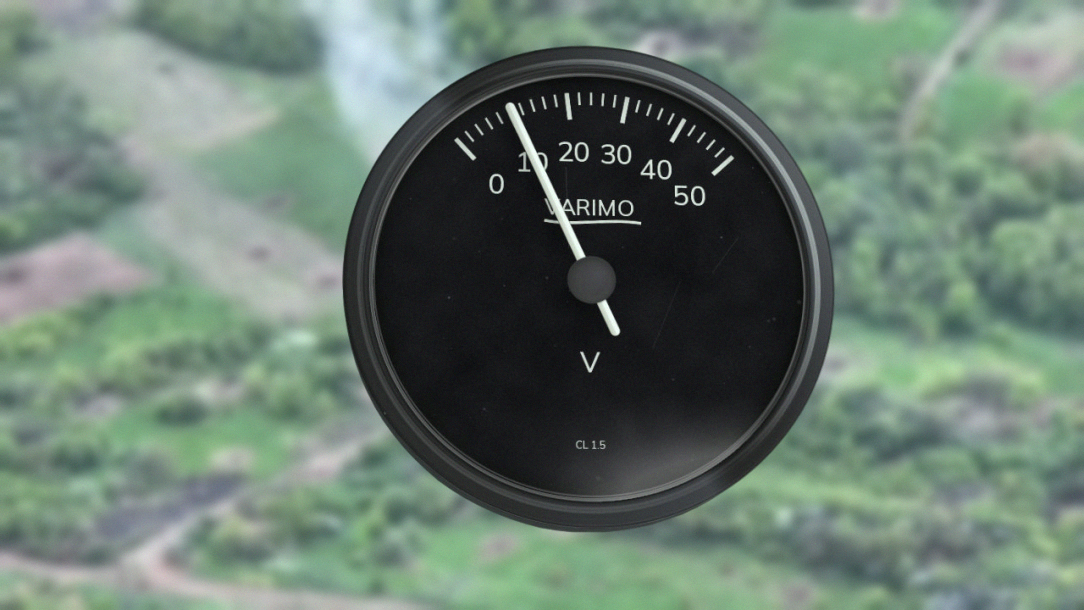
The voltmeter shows 10 V
